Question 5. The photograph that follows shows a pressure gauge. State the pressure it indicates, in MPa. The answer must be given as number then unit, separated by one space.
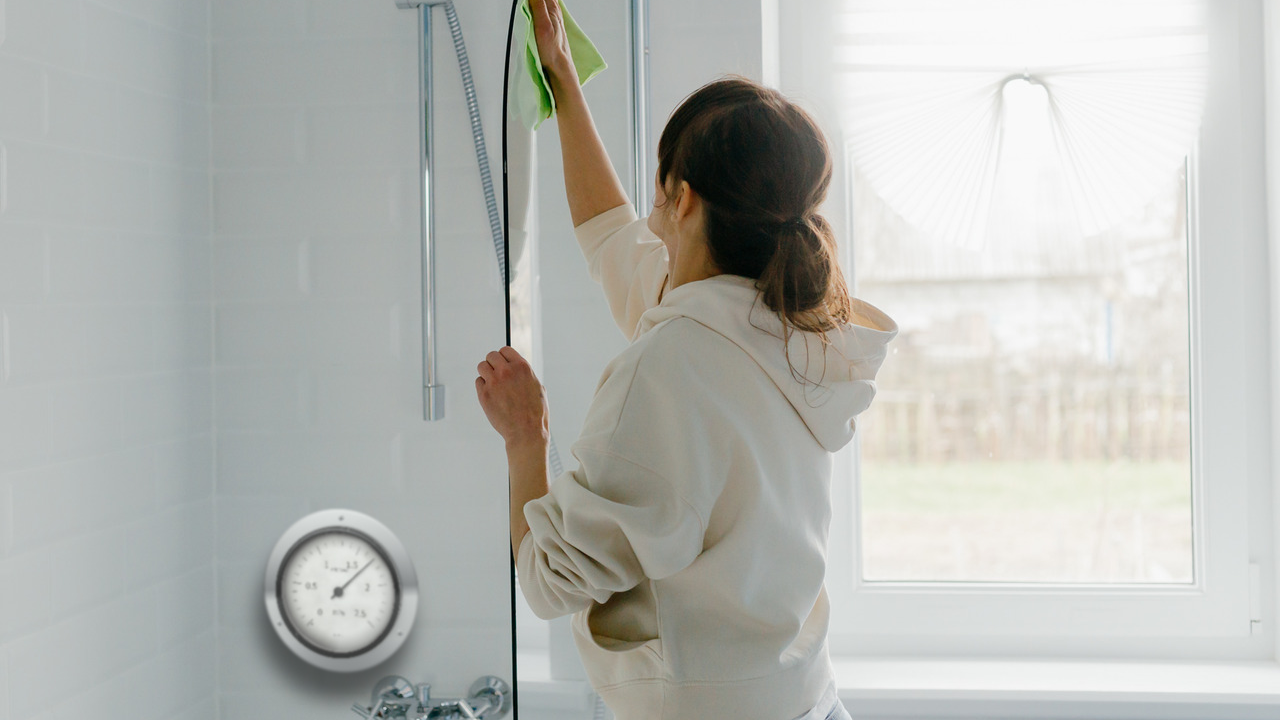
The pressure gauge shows 1.7 MPa
